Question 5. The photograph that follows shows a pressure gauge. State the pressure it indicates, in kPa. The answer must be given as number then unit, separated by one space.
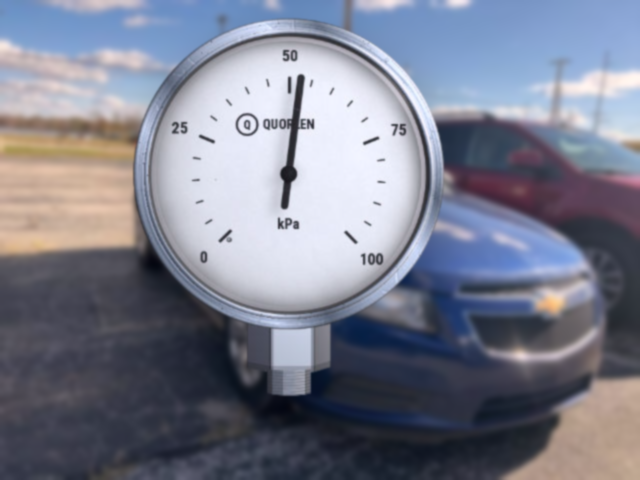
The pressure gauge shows 52.5 kPa
